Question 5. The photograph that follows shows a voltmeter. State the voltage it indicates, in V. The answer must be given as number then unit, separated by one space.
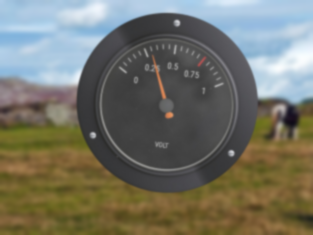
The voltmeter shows 0.3 V
